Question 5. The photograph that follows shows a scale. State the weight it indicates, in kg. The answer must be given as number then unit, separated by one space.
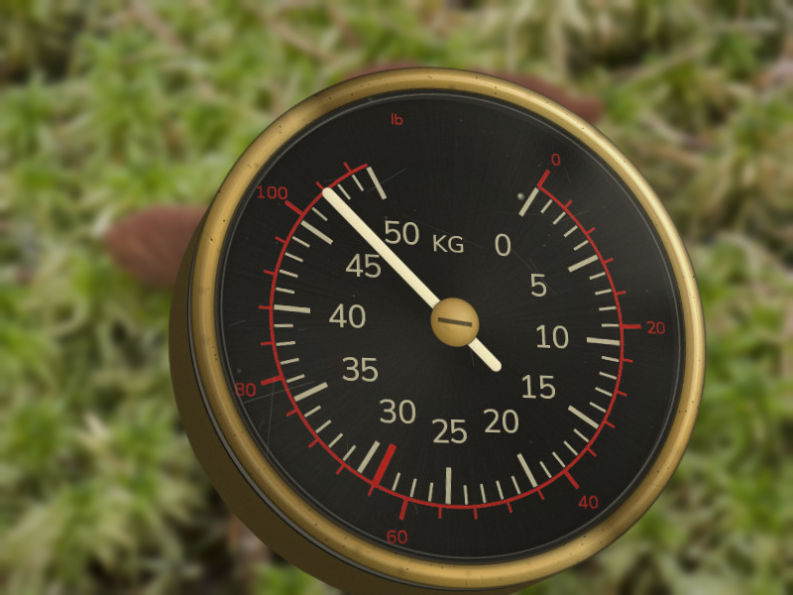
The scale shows 47 kg
